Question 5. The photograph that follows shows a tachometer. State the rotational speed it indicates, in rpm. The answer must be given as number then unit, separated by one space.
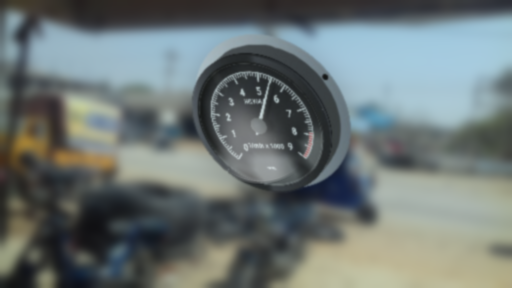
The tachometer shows 5500 rpm
